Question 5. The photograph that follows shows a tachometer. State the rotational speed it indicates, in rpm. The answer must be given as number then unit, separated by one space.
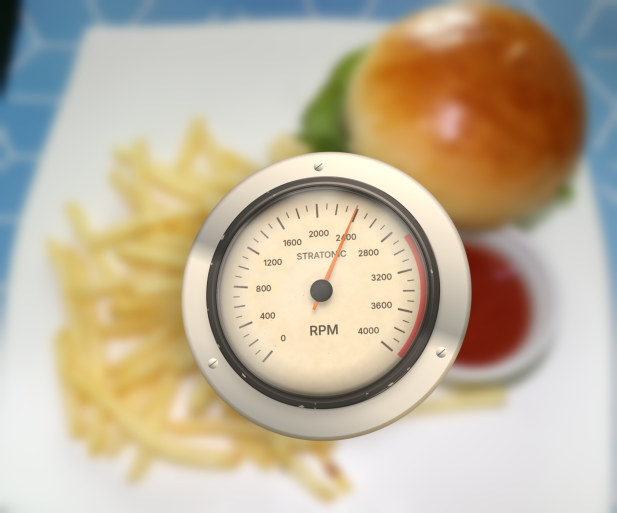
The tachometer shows 2400 rpm
